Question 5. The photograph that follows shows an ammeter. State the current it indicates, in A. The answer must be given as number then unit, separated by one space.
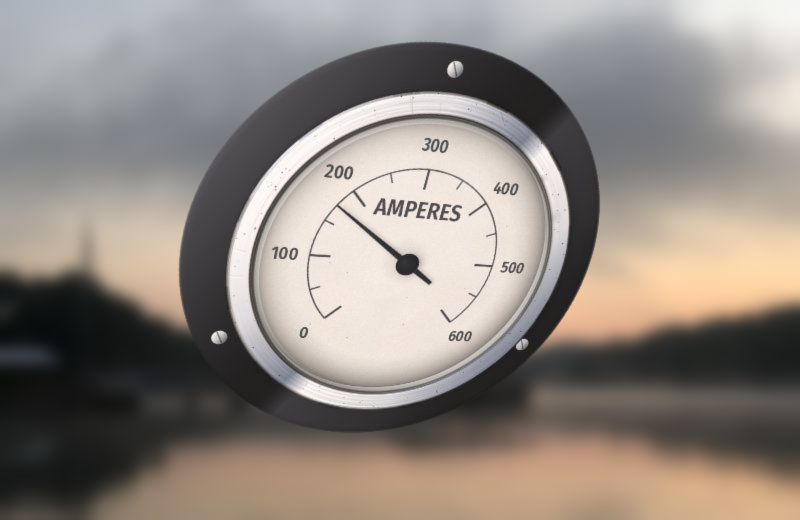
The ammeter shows 175 A
